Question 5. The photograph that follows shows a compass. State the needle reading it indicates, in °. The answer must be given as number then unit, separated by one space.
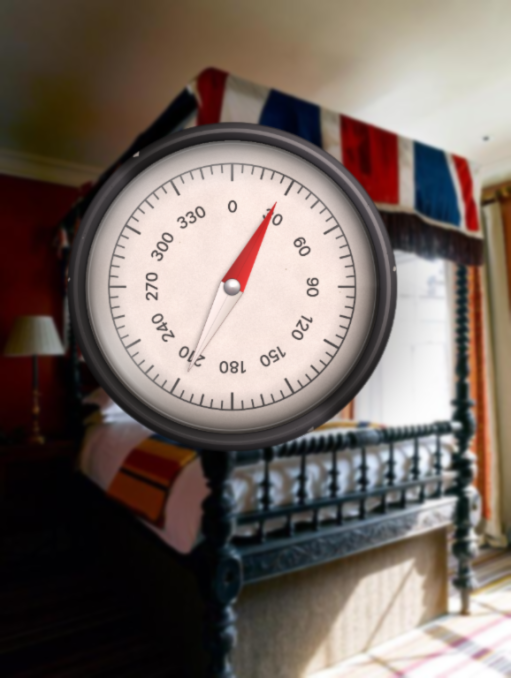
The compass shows 27.5 °
